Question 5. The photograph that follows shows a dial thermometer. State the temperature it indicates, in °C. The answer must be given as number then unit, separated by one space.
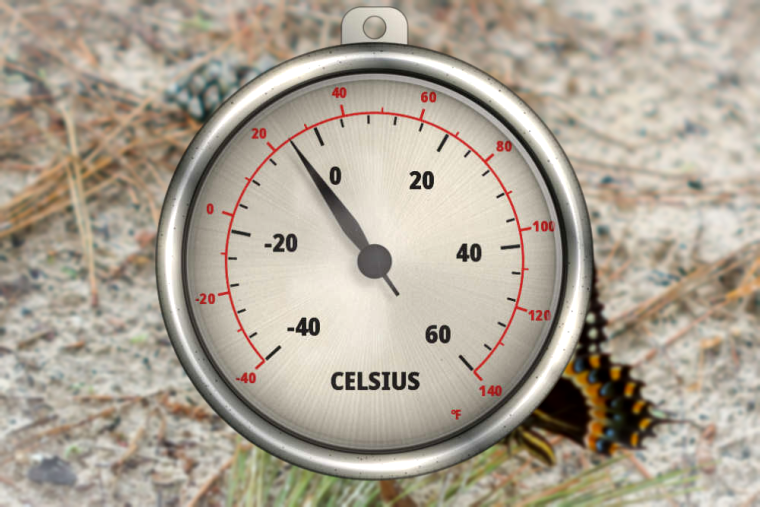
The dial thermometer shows -4 °C
